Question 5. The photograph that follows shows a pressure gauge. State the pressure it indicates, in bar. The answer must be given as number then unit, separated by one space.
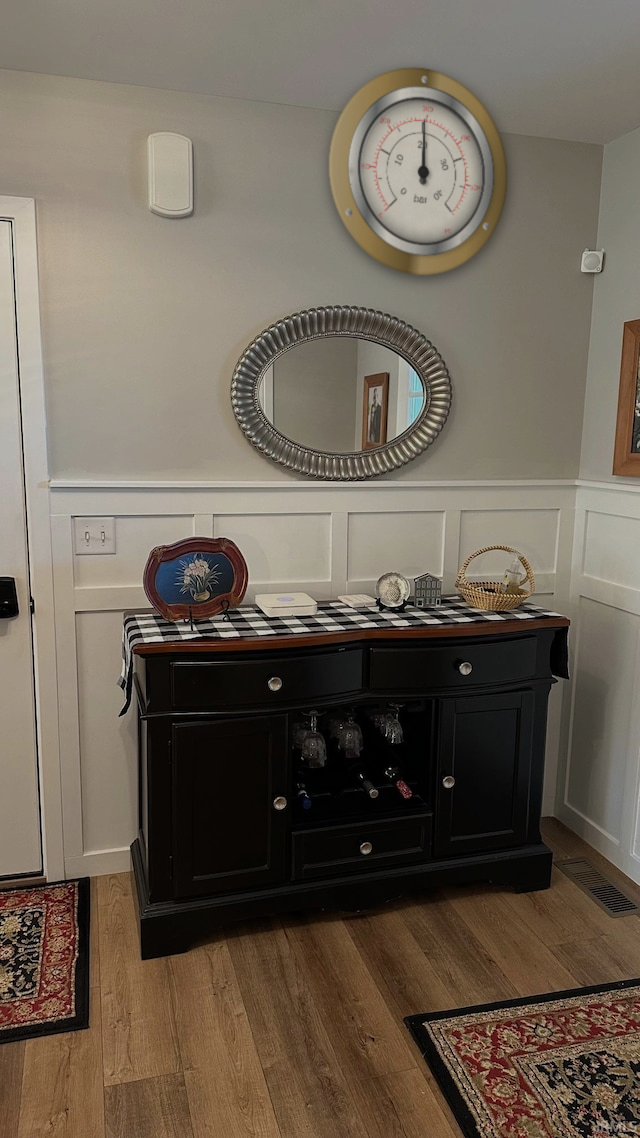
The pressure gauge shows 20 bar
